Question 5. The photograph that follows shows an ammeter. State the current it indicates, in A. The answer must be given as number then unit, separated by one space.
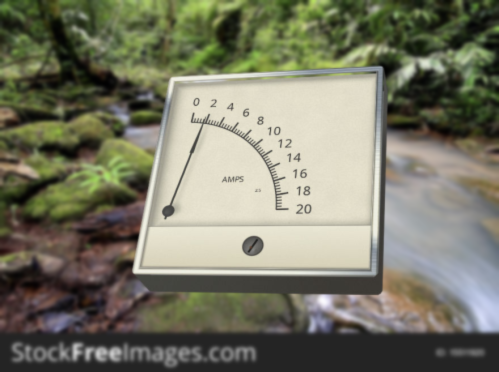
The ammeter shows 2 A
